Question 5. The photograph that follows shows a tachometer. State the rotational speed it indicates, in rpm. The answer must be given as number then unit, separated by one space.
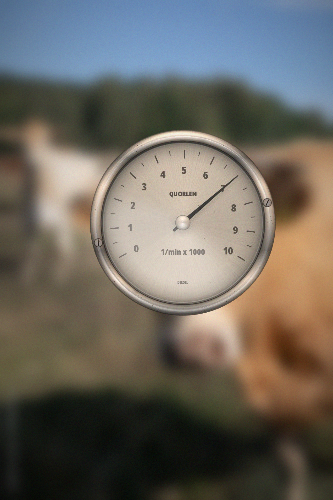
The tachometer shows 7000 rpm
